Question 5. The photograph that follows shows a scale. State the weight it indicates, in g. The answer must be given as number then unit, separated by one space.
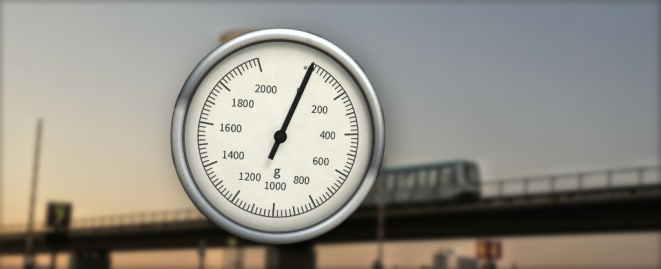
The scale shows 0 g
